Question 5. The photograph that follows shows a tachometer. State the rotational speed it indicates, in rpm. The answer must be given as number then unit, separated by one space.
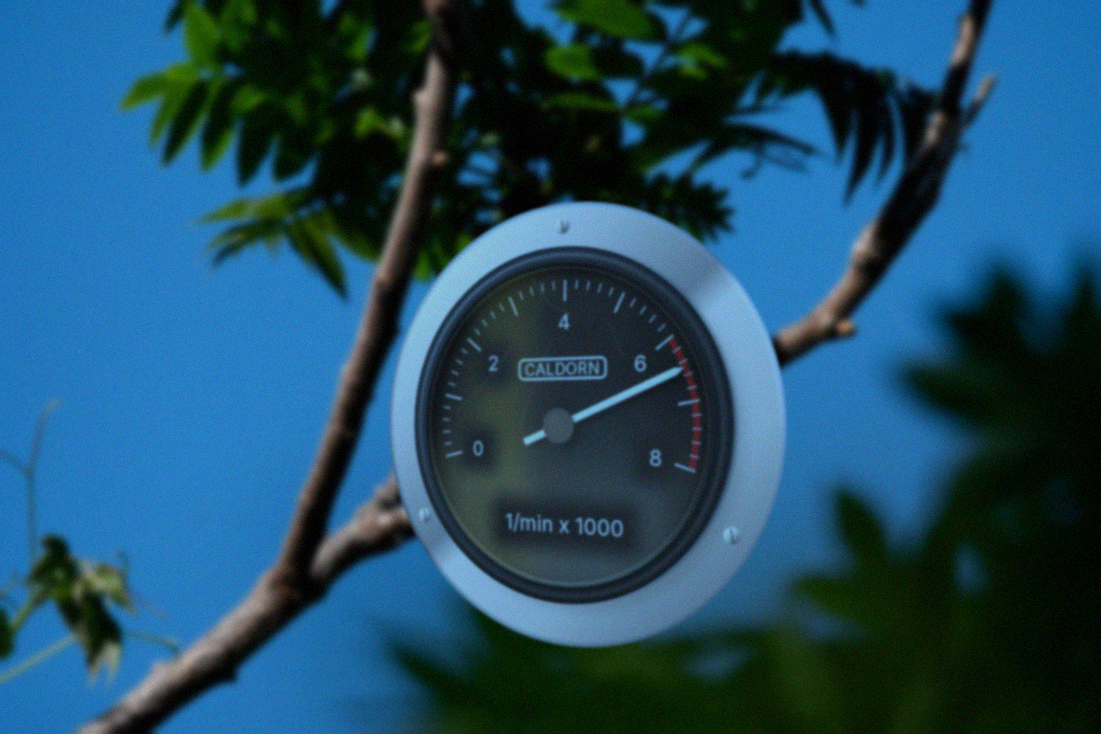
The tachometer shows 6500 rpm
